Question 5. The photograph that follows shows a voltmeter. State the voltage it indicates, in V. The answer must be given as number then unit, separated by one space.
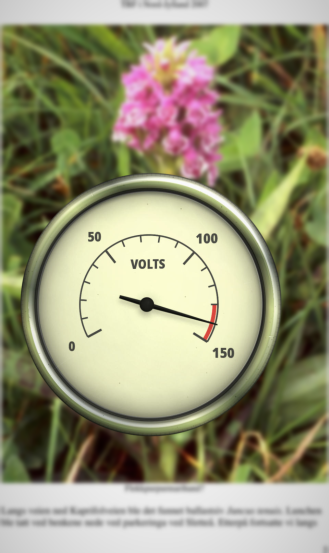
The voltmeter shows 140 V
